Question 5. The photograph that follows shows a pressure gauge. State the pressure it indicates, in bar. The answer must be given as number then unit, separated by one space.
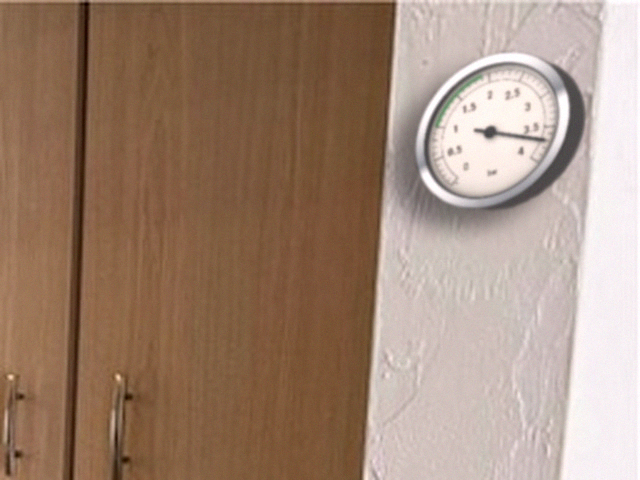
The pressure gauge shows 3.7 bar
